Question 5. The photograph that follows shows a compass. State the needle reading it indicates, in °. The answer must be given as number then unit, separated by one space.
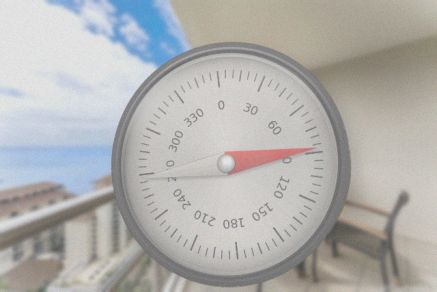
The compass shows 87.5 °
